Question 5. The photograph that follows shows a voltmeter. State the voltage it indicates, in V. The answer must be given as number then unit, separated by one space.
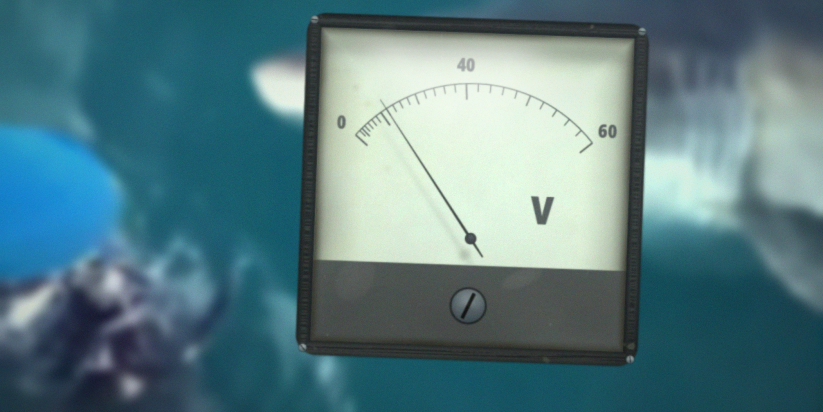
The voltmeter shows 22 V
